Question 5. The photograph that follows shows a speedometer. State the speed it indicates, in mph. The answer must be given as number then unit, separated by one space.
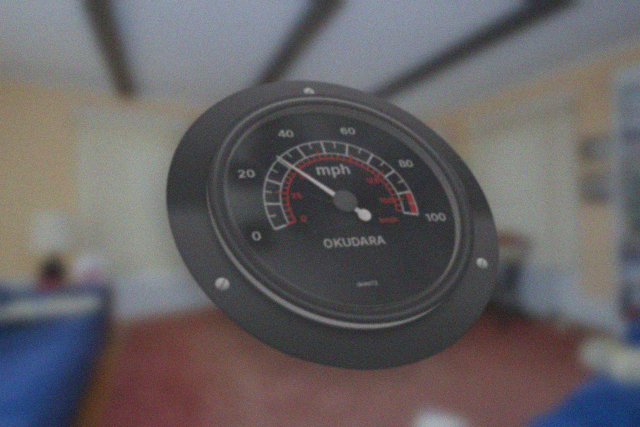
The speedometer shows 30 mph
